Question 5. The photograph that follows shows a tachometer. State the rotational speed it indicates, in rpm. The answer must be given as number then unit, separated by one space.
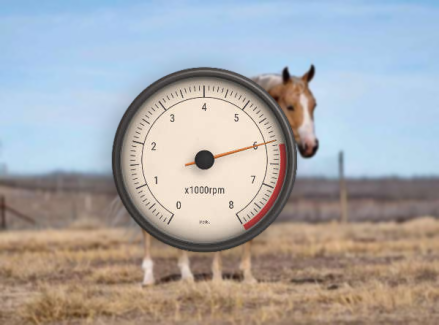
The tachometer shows 6000 rpm
